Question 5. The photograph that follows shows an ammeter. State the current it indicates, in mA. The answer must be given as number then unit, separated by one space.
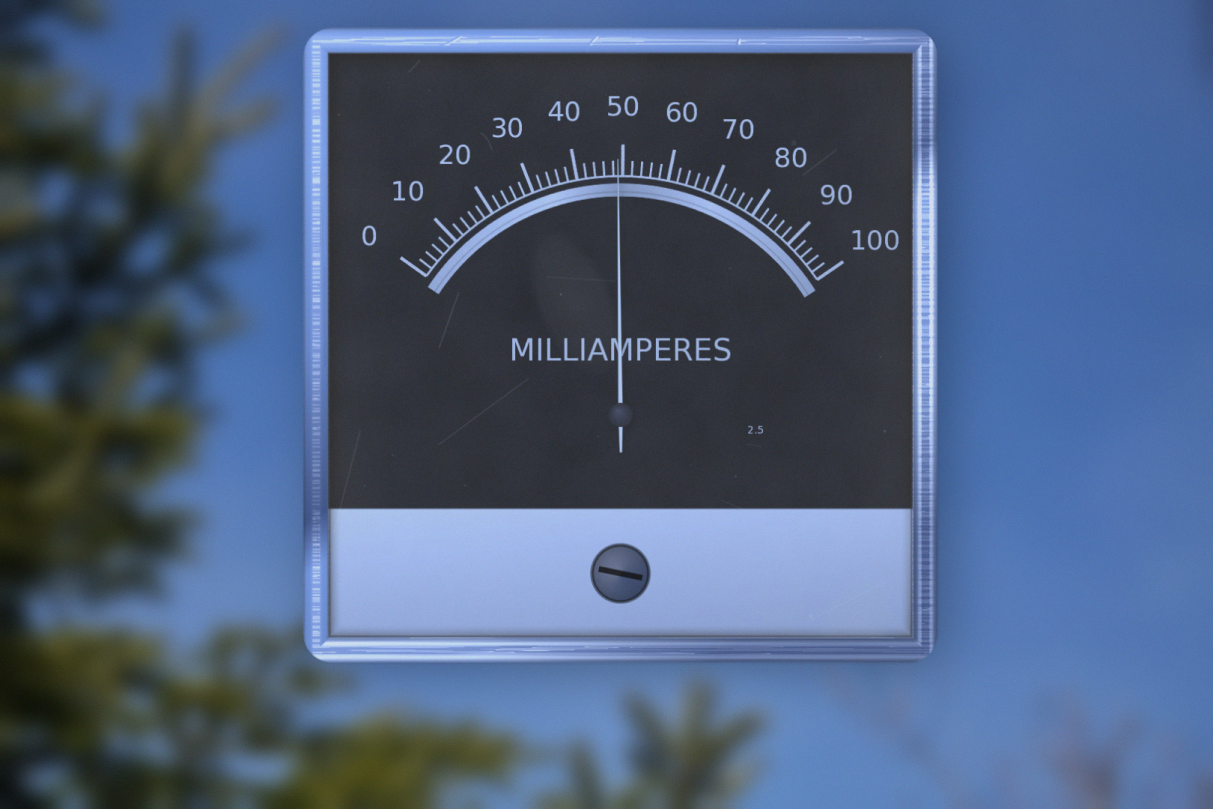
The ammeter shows 49 mA
